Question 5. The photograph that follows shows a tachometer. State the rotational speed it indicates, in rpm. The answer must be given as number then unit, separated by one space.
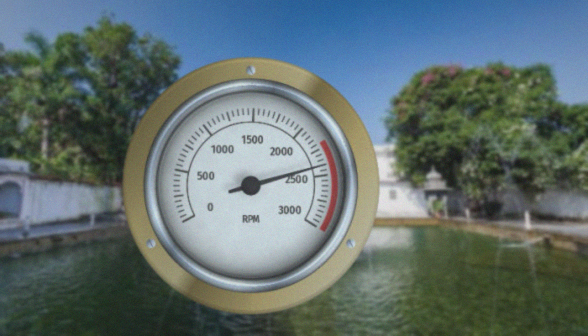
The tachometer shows 2400 rpm
